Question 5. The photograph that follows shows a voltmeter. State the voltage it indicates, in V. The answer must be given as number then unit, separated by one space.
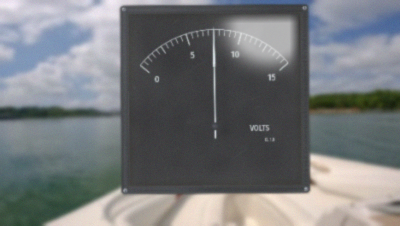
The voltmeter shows 7.5 V
